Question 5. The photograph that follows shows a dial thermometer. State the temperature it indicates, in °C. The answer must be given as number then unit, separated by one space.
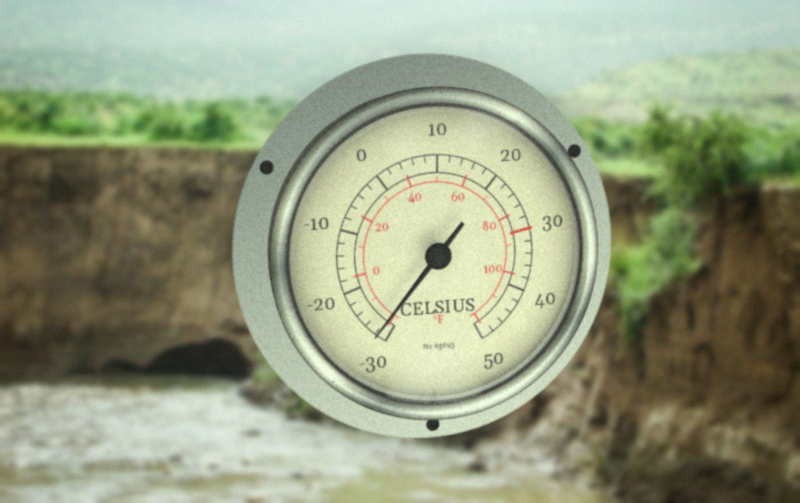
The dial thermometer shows -28 °C
